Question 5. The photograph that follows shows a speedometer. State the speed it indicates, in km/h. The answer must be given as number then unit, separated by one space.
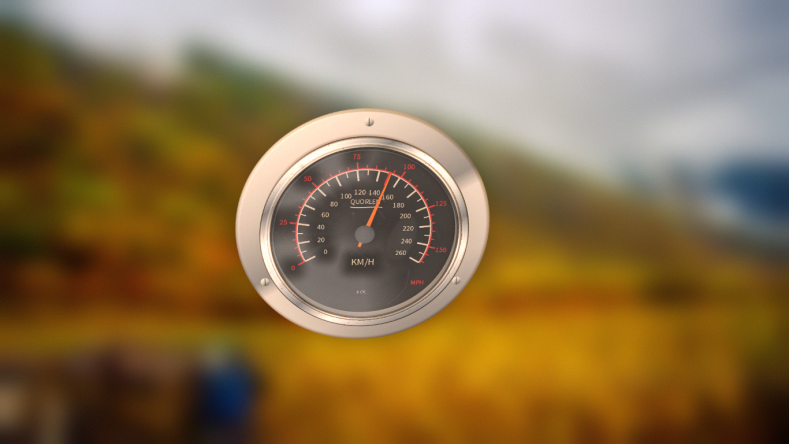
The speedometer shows 150 km/h
